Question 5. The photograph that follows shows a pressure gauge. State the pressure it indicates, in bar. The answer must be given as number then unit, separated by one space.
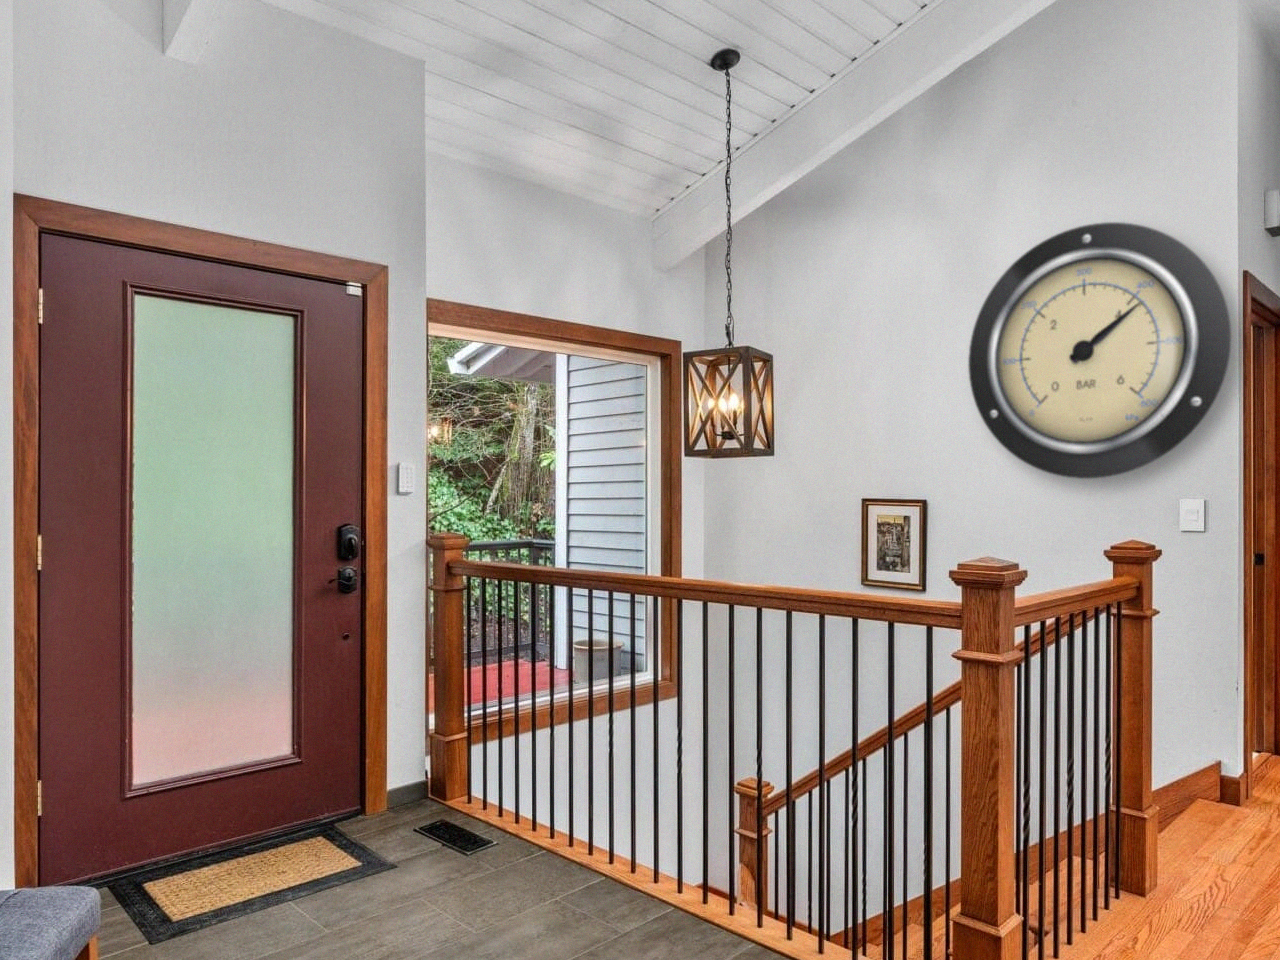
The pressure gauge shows 4.2 bar
